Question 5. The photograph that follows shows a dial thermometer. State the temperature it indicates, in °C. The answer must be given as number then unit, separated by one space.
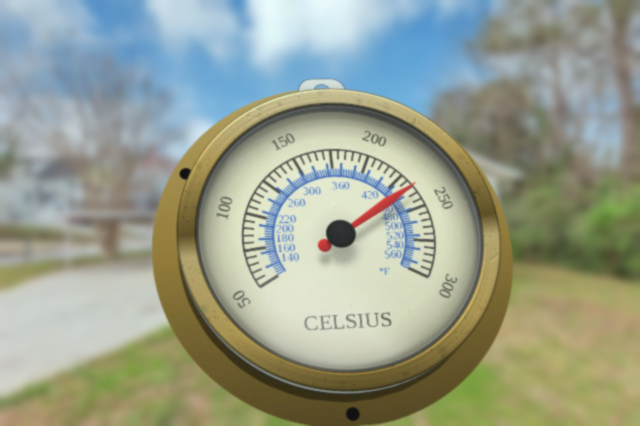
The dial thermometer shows 235 °C
